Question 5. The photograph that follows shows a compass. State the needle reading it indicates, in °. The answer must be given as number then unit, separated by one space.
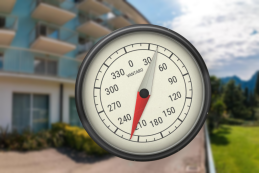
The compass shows 220 °
